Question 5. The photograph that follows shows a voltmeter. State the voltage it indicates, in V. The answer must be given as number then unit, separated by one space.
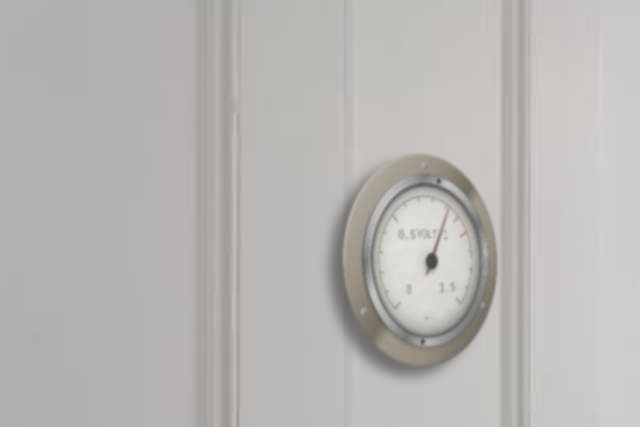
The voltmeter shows 0.9 V
